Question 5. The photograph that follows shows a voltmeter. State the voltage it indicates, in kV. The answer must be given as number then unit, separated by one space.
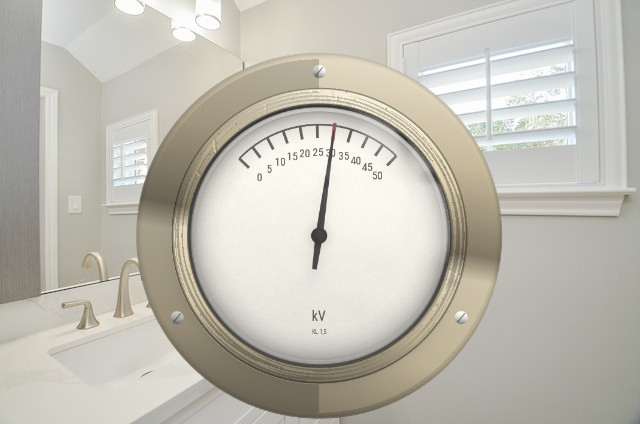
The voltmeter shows 30 kV
